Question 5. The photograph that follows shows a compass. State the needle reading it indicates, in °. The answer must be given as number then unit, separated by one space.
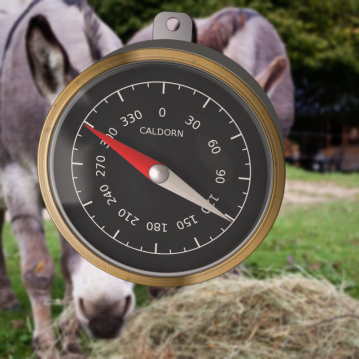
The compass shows 300 °
